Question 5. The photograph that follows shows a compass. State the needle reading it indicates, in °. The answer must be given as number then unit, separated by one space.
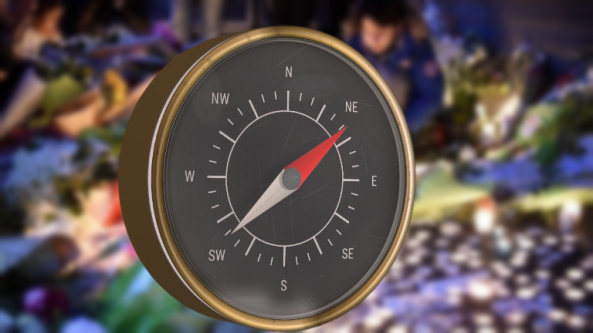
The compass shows 50 °
